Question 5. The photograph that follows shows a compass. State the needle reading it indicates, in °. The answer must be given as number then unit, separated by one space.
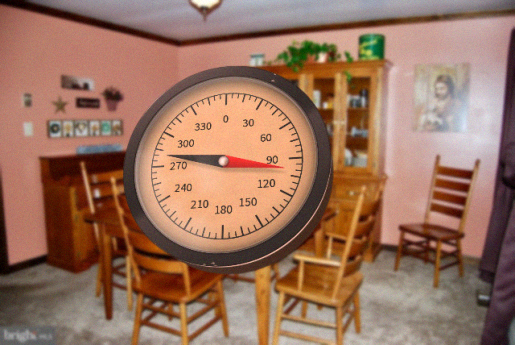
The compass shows 100 °
